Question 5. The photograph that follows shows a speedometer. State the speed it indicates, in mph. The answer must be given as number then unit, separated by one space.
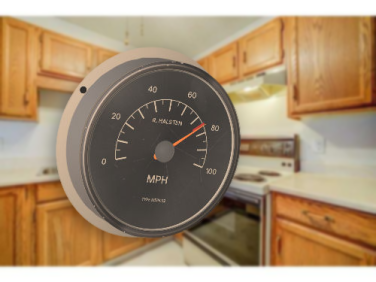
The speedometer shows 75 mph
